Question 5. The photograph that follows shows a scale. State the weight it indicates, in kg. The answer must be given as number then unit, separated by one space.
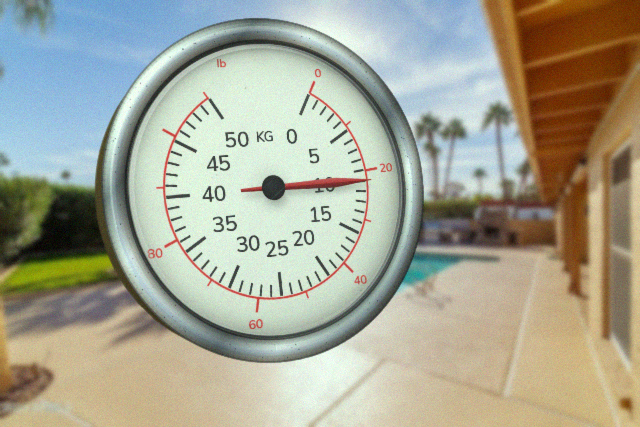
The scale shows 10 kg
